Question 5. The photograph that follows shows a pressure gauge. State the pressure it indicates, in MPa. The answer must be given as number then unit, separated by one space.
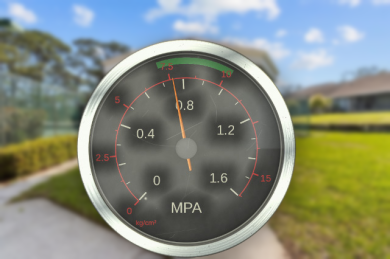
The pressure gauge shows 0.75 MPa
